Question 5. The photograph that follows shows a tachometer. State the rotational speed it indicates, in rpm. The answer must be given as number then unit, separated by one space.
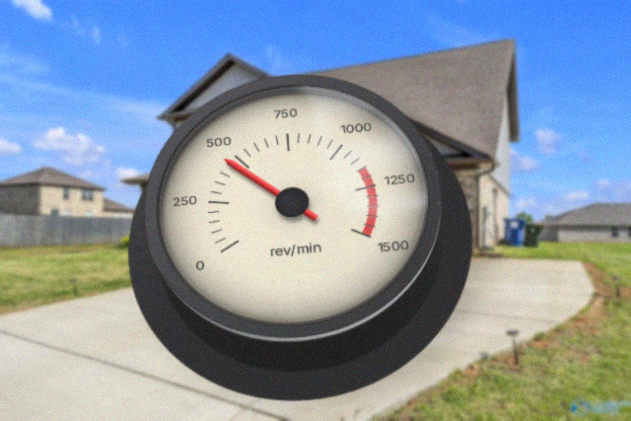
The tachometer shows 450 rpm
